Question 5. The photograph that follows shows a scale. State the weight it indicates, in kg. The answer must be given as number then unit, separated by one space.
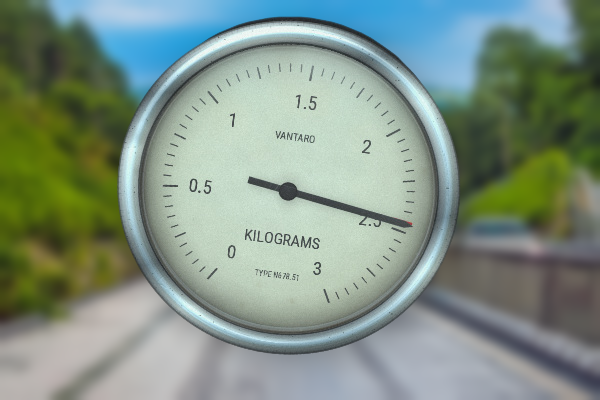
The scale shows 2.45 kg
